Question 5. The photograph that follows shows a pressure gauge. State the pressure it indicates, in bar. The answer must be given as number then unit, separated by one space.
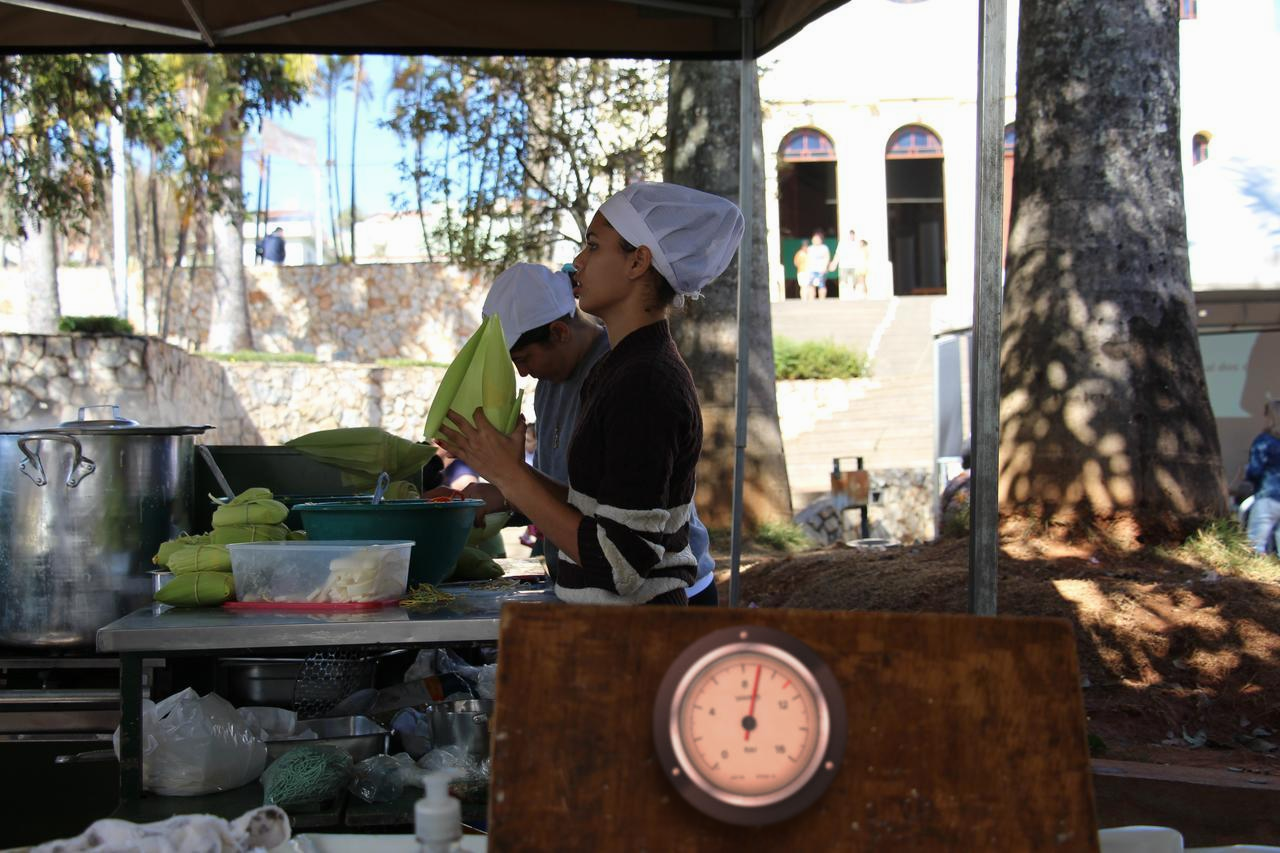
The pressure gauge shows 9 bar
